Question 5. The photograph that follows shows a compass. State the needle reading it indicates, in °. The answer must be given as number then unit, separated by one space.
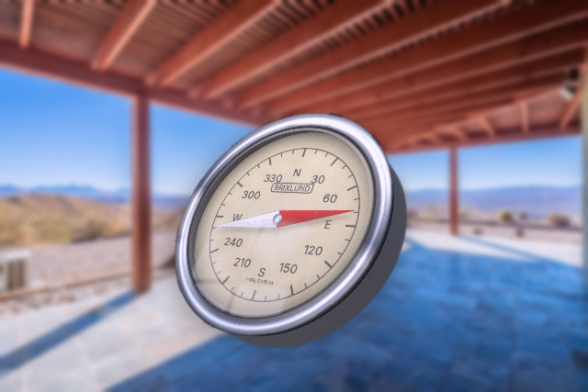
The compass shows 80 °
